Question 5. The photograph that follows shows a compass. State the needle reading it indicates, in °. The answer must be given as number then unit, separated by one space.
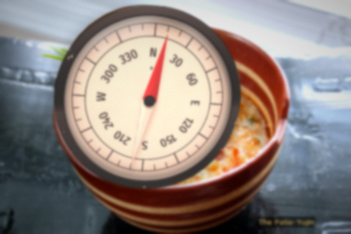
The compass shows 10 °
